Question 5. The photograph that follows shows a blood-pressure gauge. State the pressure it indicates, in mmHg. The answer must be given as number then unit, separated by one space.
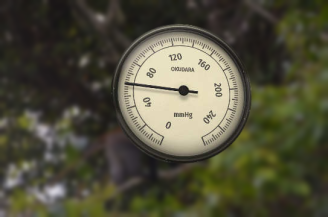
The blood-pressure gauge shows 60 mmHg
